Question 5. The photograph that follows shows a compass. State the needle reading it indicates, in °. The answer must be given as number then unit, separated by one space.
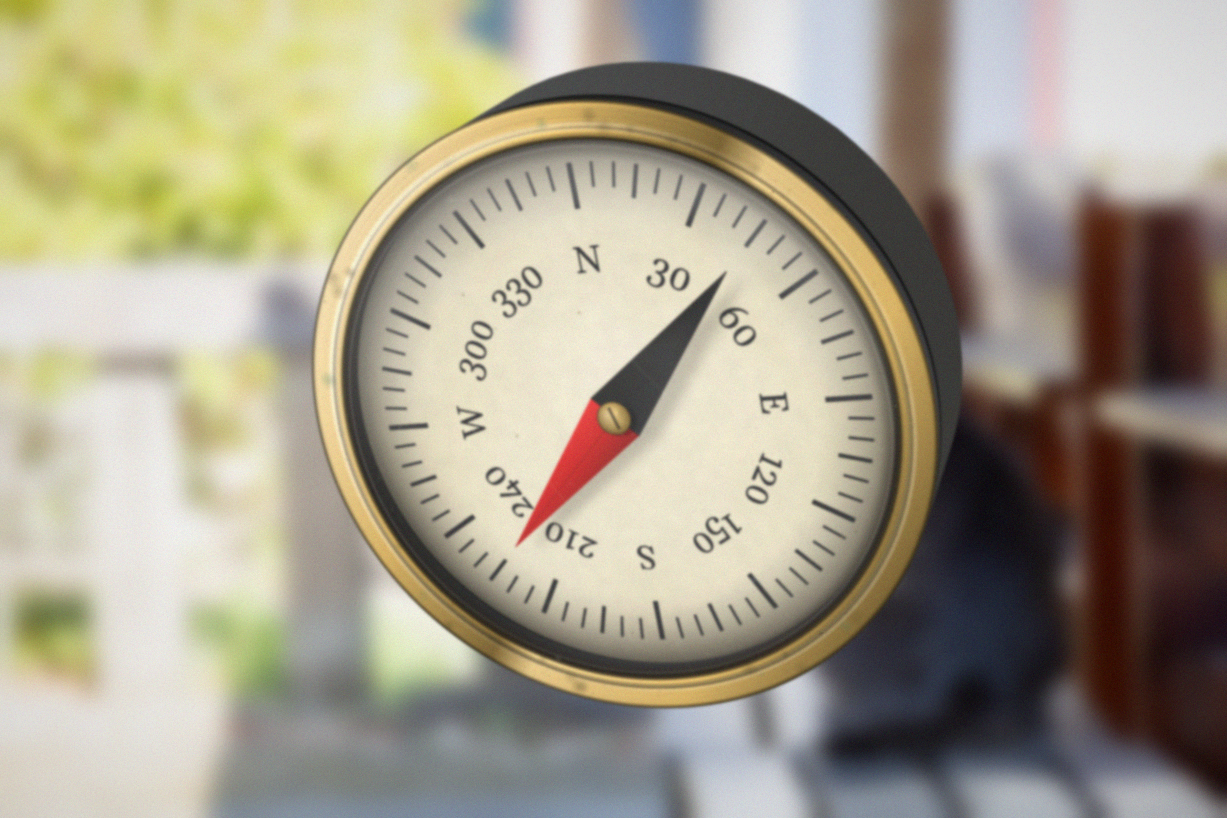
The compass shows 225 °
